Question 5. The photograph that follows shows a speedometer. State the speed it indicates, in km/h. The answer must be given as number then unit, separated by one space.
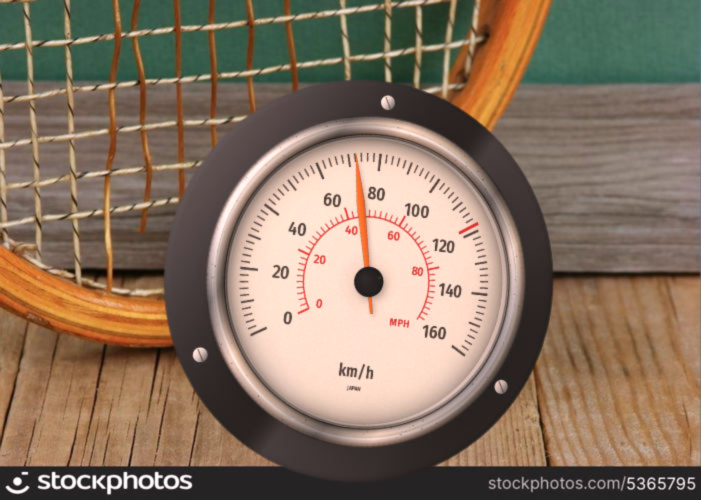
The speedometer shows 72 km/h
